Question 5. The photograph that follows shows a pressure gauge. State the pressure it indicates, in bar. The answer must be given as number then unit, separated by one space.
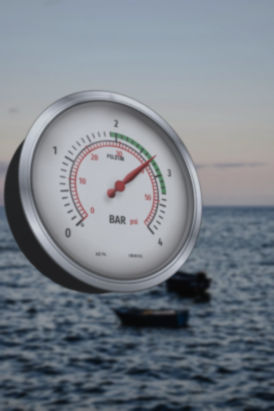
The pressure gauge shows 2.7 bar
